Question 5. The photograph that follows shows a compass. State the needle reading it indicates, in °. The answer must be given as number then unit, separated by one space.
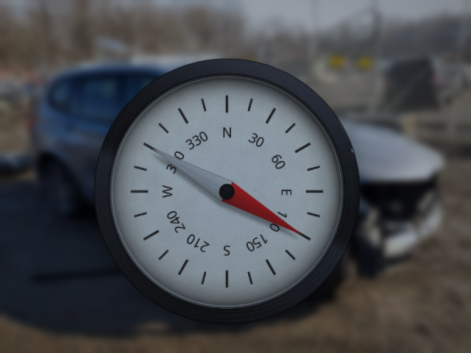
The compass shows 120 °
